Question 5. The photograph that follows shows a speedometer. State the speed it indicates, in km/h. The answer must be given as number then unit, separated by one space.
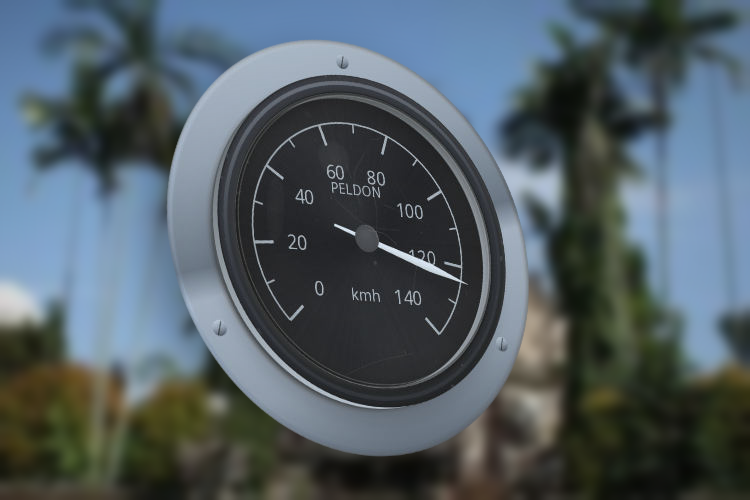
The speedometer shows 125 km/h
